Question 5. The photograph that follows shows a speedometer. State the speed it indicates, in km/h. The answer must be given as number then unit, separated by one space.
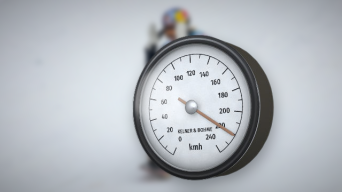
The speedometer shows 220 km/h
